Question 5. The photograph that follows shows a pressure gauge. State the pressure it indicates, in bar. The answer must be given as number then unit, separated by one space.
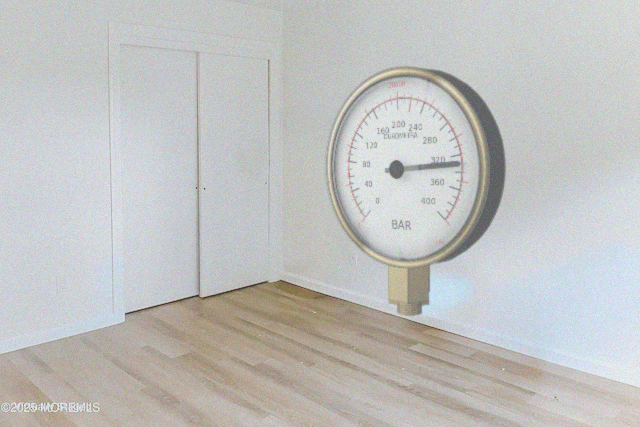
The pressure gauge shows 330 bar
